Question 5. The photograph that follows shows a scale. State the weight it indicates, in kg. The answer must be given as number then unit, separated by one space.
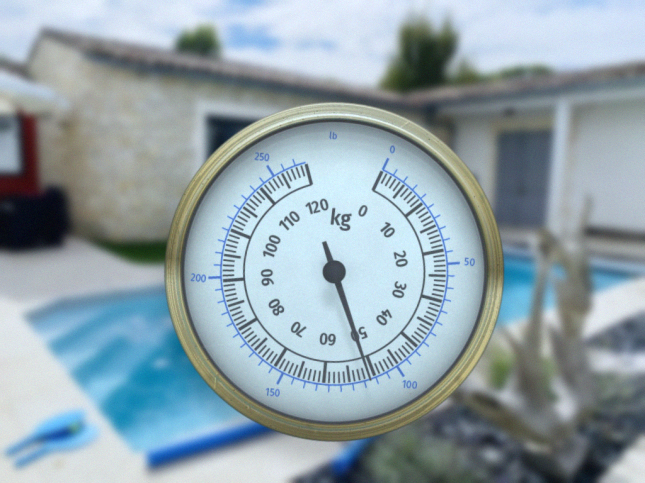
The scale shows 51 kg
